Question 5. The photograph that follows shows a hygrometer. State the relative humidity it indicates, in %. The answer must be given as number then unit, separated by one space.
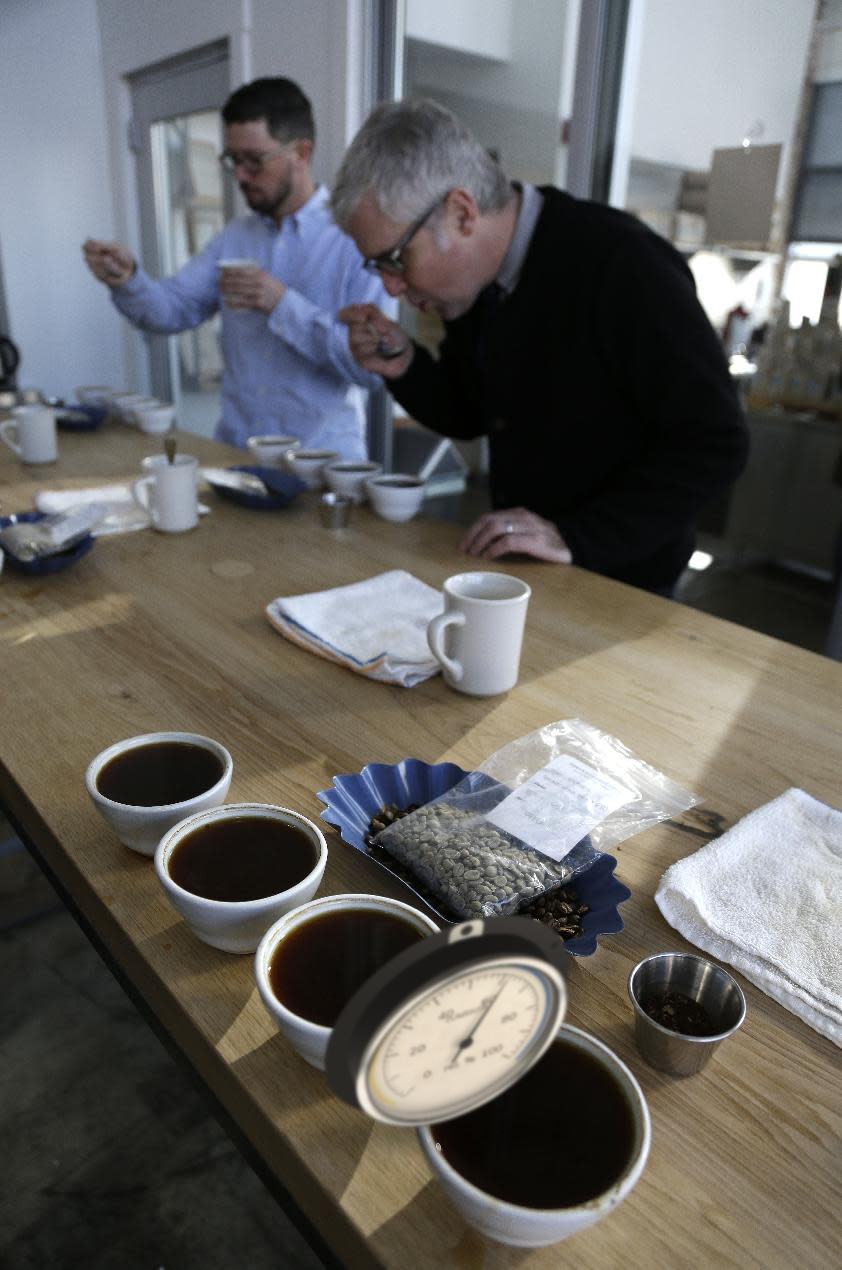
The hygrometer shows 60 %
